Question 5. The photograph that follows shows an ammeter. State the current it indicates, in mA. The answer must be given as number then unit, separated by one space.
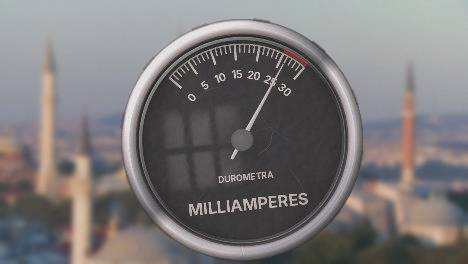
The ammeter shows 26 mA
